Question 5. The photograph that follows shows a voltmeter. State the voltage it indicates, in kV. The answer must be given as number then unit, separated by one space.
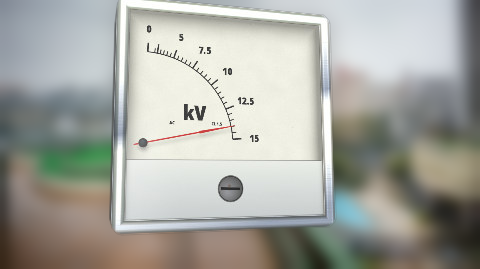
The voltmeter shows 14 kV
